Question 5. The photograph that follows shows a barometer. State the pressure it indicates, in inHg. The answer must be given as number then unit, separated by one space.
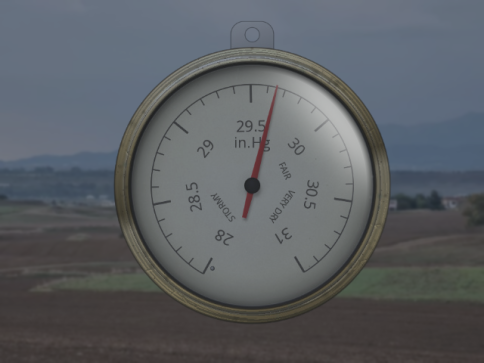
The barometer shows 29.65 inHg
